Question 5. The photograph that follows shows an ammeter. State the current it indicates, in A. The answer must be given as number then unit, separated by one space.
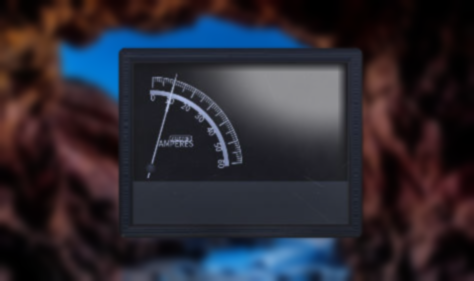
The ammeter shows 10 A
